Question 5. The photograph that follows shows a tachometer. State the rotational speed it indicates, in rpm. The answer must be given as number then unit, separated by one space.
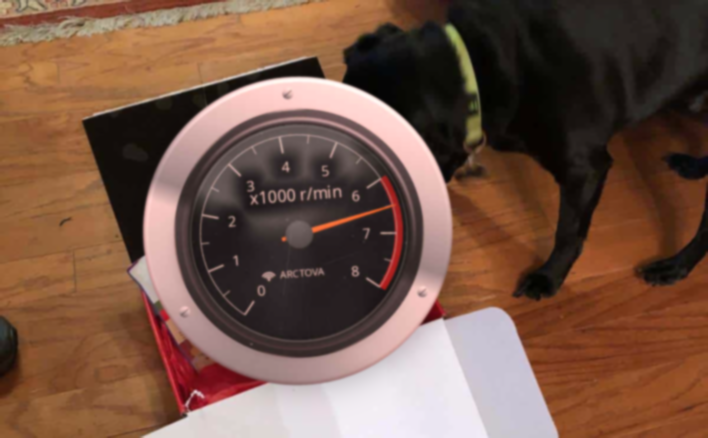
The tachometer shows 6500 rpm
